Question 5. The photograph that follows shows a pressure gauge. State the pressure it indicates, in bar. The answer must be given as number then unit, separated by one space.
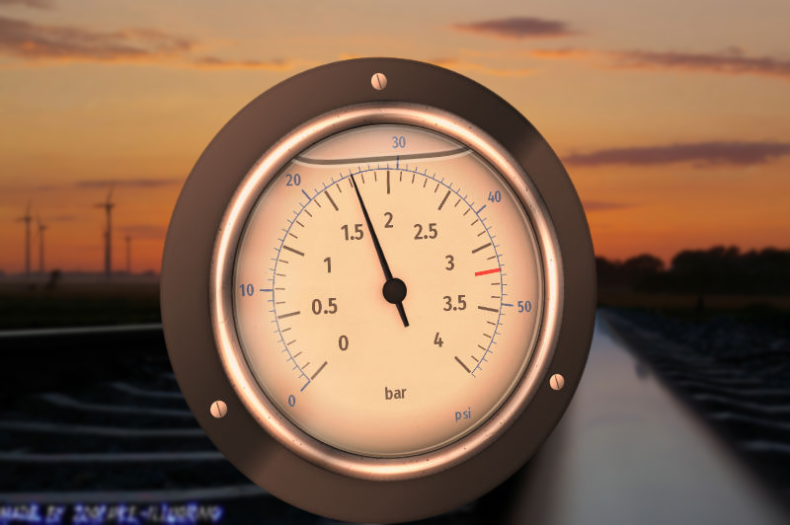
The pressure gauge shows 1.7 bar
